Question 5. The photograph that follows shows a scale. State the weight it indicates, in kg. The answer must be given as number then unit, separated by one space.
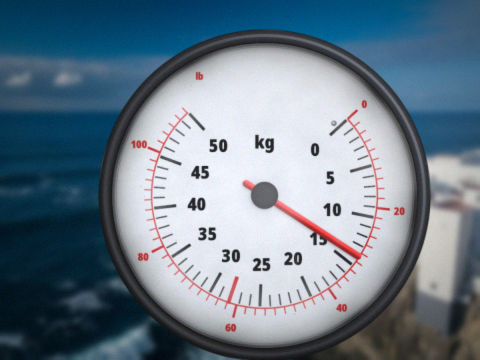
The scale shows 14 kg
